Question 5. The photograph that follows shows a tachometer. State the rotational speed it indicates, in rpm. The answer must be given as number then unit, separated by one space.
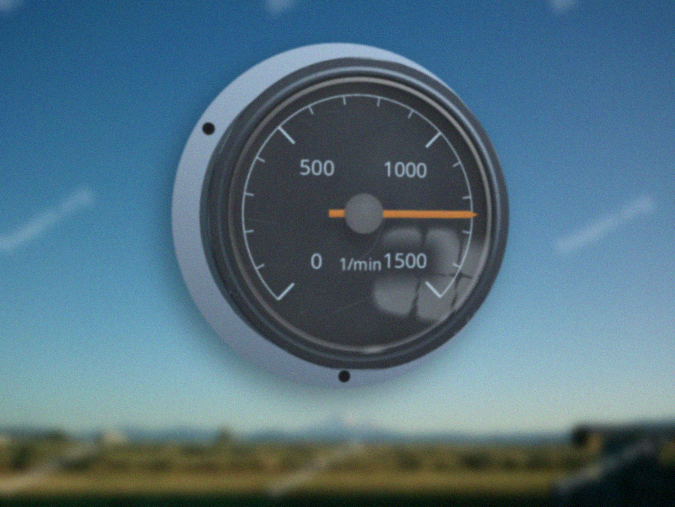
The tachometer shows 1250 rpm
